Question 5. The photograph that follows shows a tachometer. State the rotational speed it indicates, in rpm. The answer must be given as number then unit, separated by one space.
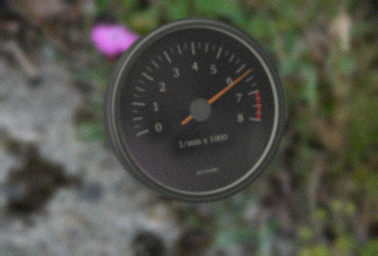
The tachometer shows 6250 rpm
